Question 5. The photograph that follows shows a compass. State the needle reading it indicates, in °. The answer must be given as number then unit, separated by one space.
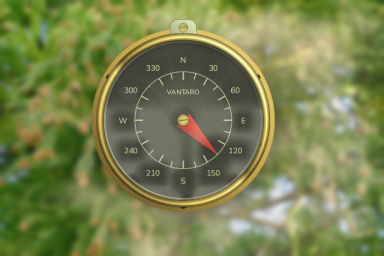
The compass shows 135 °
